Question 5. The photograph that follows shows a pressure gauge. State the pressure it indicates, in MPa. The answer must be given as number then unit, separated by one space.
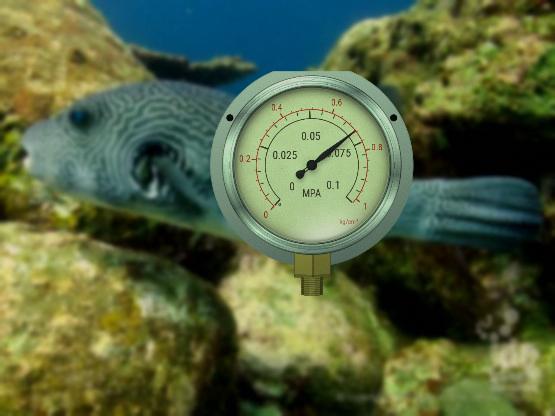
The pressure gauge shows 0.07 MPa
